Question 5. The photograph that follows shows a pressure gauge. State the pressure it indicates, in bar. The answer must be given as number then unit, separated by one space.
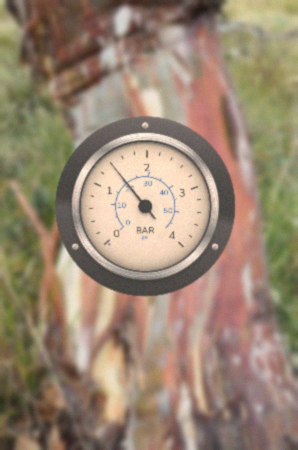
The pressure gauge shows 1.4 bar
